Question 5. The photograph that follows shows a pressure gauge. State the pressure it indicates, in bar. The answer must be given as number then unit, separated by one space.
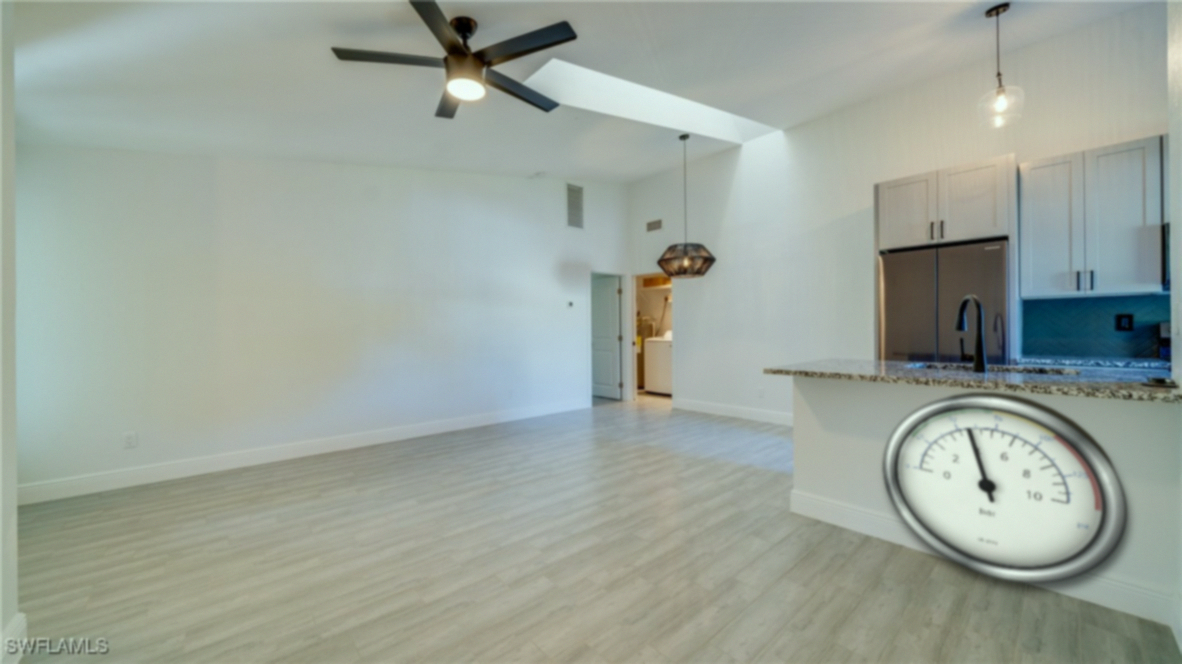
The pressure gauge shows 4 bar
